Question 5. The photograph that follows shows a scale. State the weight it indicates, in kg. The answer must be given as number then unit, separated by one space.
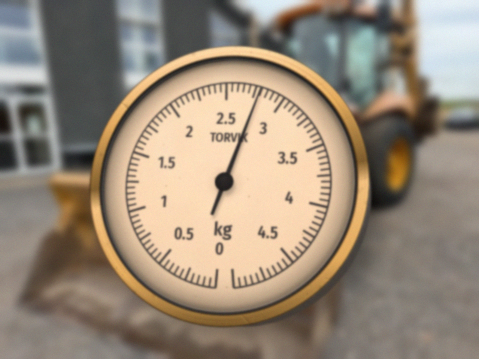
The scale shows 2.8 kg
